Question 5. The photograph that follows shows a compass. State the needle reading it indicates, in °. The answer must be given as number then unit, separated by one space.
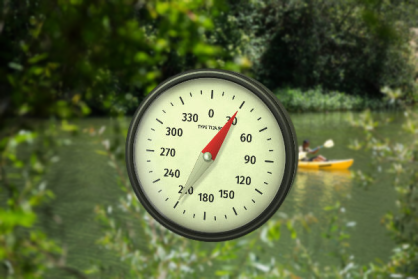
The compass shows 30 °
